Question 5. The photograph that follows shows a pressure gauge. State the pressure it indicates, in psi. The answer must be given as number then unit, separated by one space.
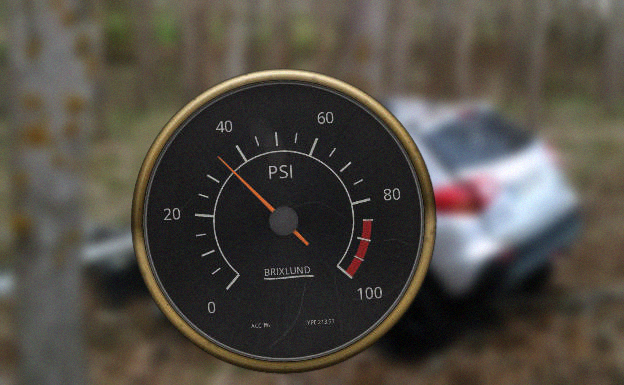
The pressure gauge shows 35 psi
